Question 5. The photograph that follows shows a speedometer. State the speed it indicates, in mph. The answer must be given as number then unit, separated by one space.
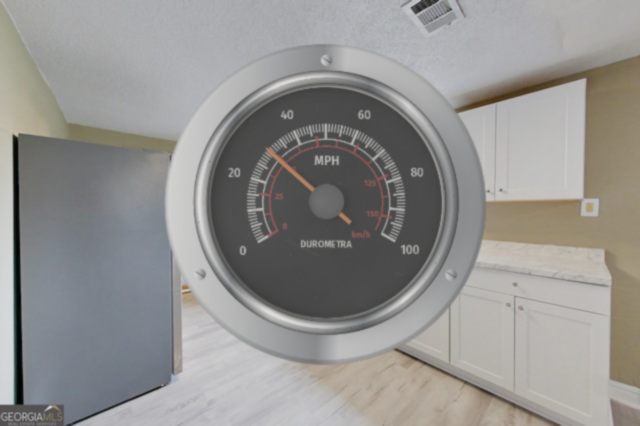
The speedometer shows 30 mph
